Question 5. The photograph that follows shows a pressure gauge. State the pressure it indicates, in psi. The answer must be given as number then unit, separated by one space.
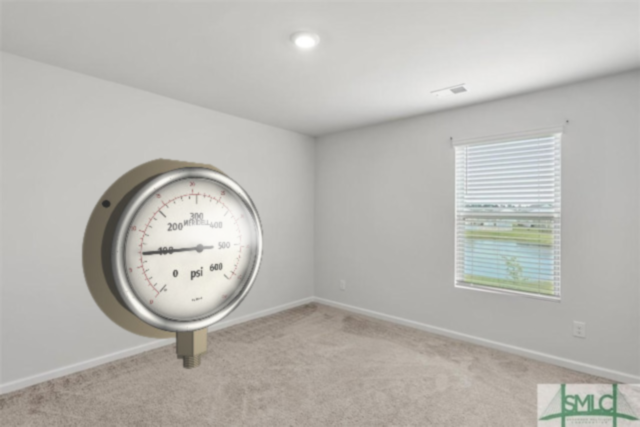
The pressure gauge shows 100 psi
